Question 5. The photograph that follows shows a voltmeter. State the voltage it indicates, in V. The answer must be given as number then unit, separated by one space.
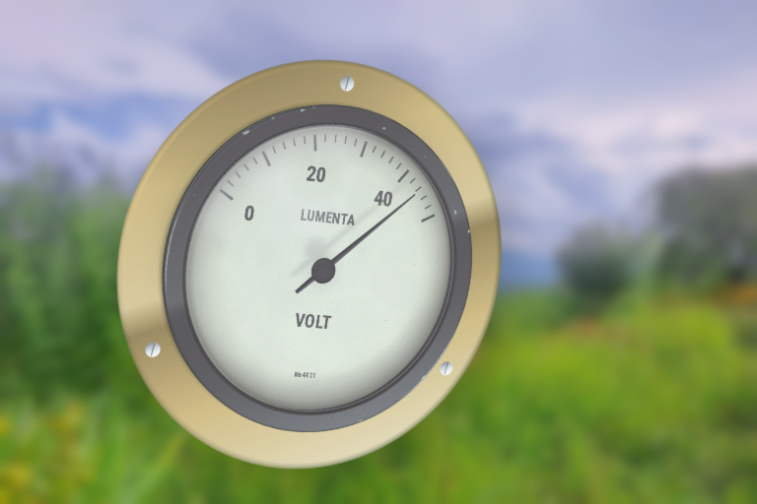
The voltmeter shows 44 V
